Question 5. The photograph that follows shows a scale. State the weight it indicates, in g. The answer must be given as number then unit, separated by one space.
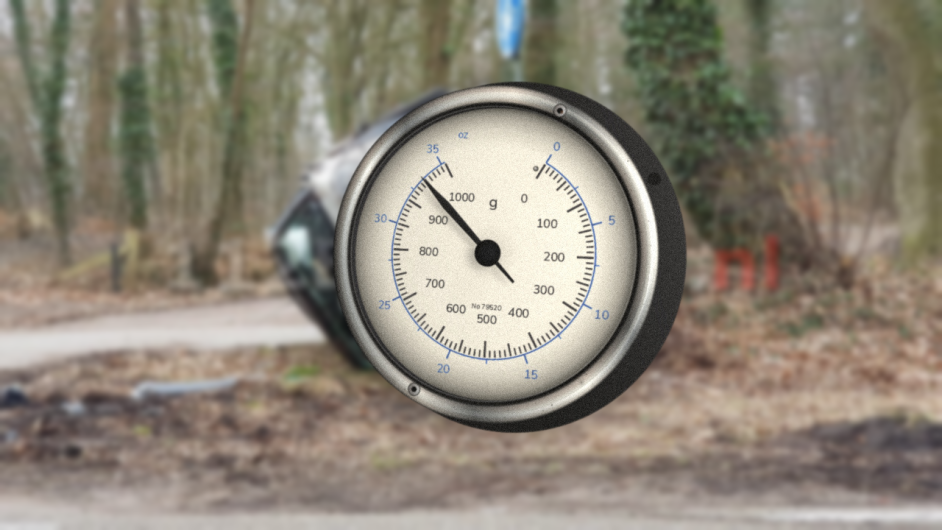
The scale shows 950 g
